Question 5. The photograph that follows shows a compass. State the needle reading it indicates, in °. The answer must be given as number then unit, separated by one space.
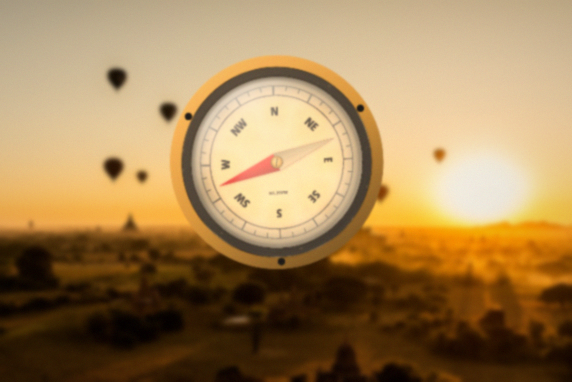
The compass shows 250 °
